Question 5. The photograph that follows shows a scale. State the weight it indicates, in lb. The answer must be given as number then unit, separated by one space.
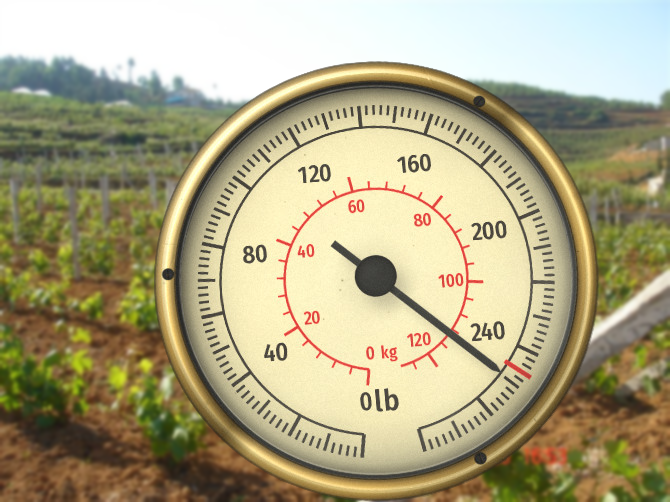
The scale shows 250 lb
